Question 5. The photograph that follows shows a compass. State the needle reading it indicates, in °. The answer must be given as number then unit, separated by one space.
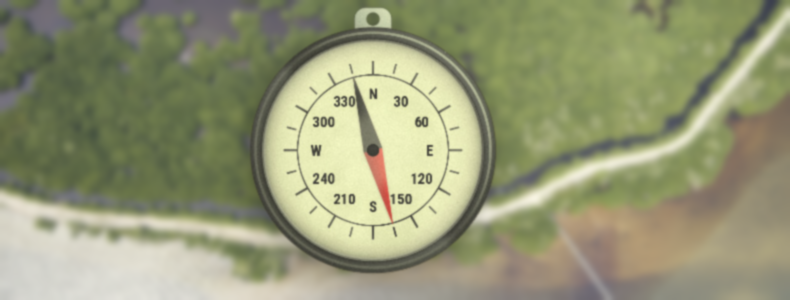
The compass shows 165 °
